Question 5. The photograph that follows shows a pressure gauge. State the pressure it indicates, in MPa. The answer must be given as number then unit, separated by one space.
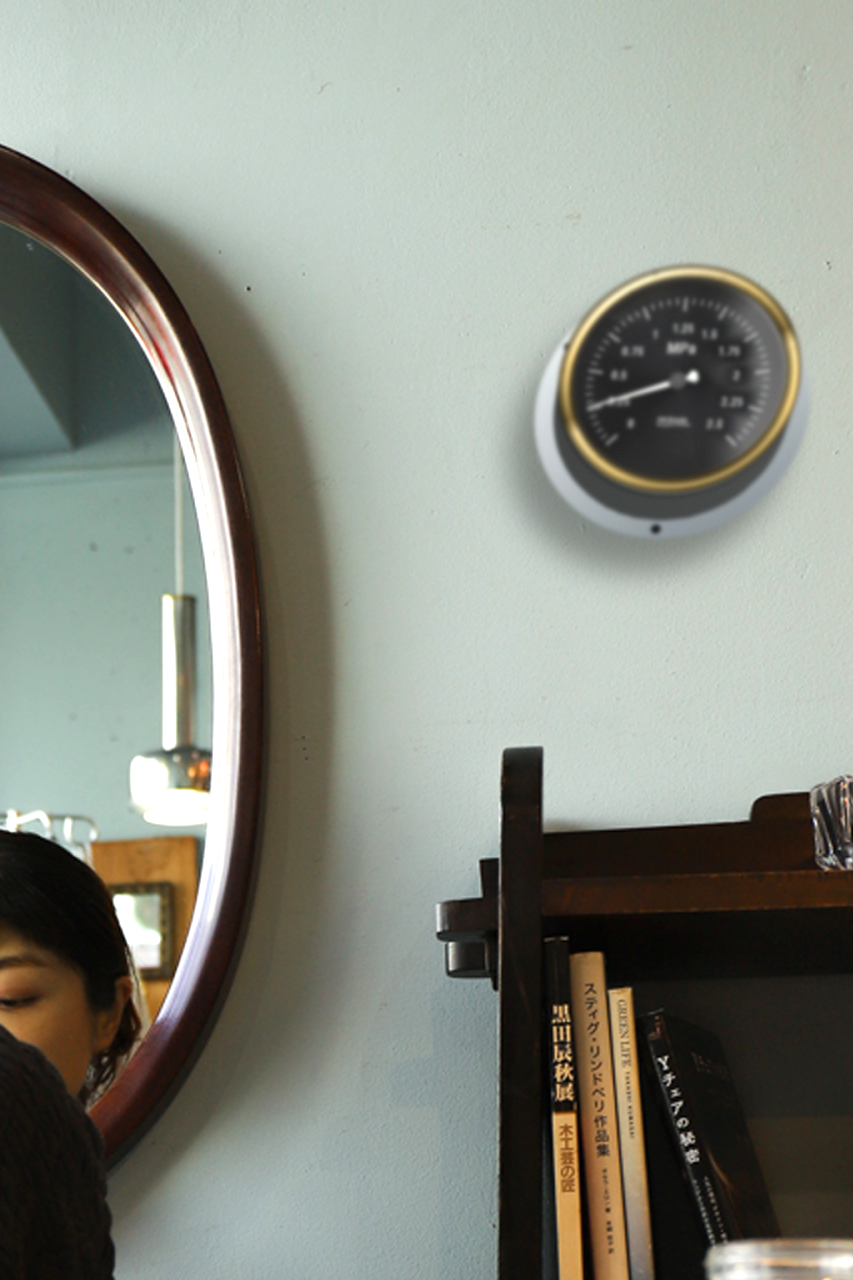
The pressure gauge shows 0.25 MPa
